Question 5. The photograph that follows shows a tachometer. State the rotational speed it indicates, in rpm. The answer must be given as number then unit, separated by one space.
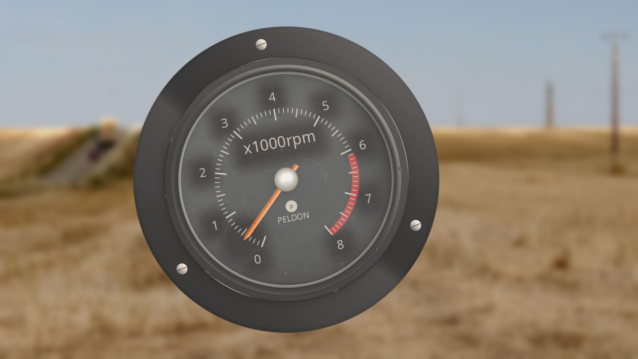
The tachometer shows 400 rpm
